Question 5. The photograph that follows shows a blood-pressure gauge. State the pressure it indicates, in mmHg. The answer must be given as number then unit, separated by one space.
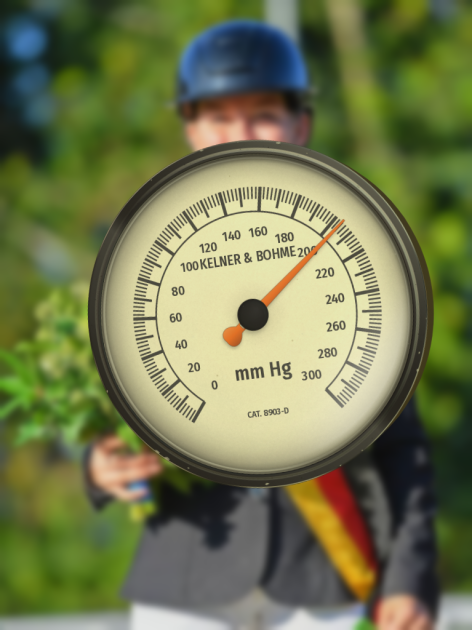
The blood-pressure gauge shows 204 mmHg
